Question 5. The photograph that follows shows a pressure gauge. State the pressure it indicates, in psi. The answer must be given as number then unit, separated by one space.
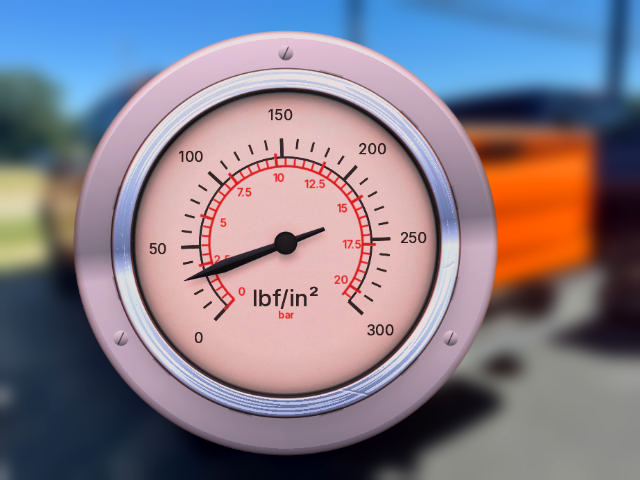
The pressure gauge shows 30 psi
